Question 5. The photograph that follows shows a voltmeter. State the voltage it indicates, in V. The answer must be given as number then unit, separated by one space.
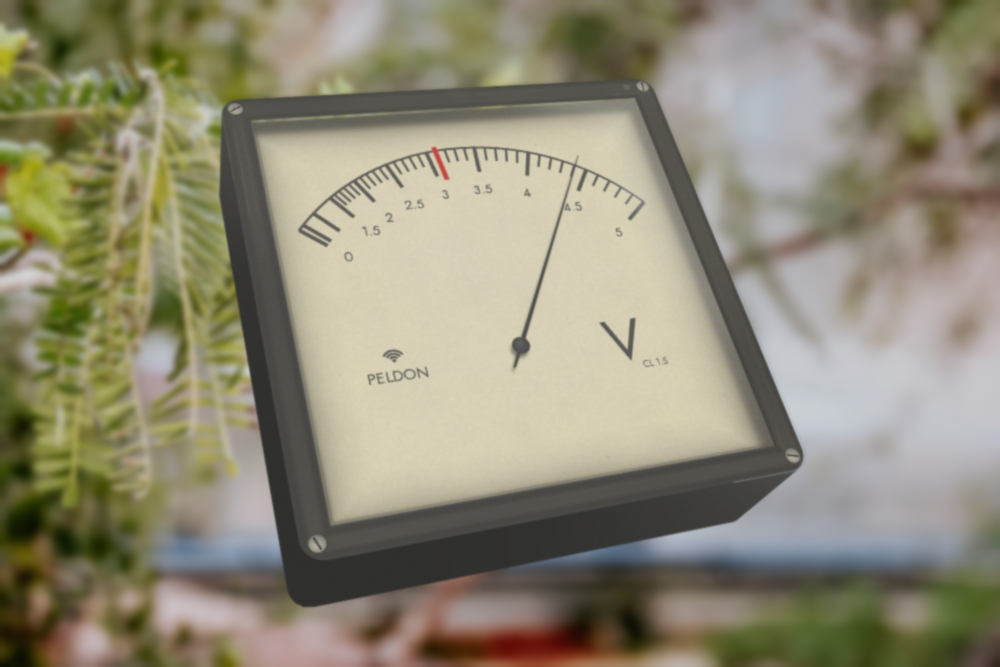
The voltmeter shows 4.4 V
